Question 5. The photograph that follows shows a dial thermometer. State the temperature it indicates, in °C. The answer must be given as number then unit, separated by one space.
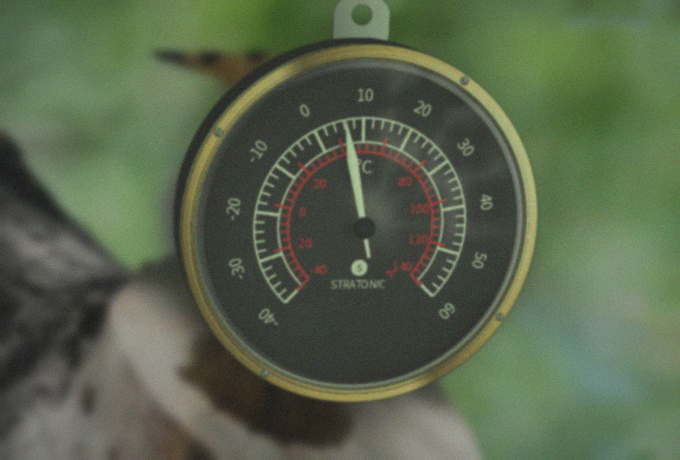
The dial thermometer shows 6 °C
